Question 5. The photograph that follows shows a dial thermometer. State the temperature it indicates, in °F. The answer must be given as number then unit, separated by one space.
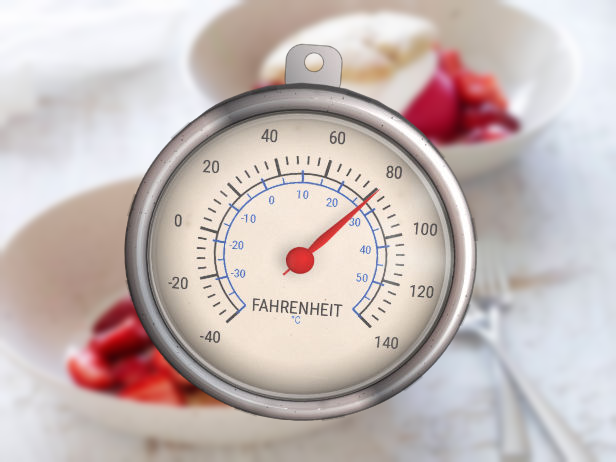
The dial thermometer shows 80 °F
